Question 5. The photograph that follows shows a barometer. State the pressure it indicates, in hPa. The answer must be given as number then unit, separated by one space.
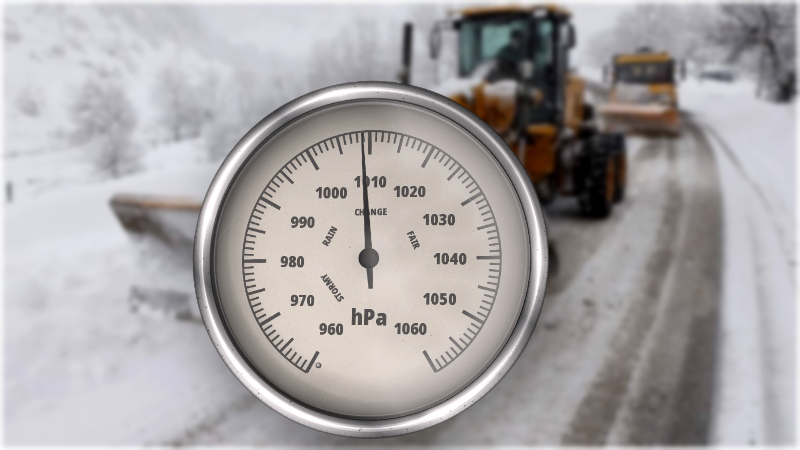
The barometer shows 1009 hPa
